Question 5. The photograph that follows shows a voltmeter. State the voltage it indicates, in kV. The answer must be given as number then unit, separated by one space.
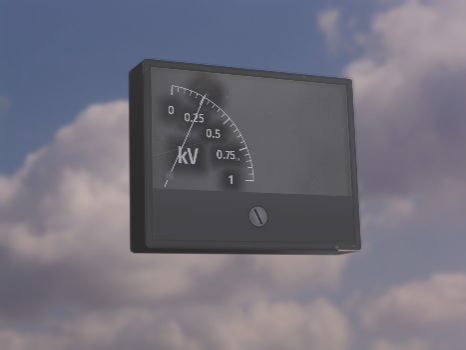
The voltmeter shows 0.25 kV
